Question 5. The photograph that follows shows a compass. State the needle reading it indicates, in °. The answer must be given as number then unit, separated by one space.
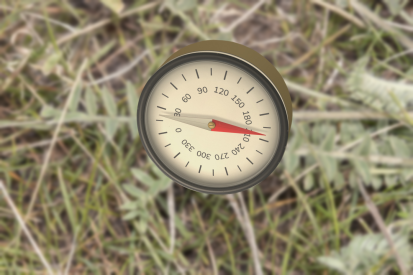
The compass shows 202.5 °
